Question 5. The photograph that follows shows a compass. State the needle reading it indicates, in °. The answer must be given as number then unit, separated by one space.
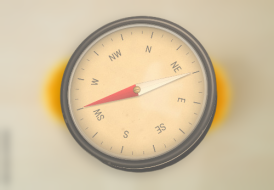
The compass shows 240 °
